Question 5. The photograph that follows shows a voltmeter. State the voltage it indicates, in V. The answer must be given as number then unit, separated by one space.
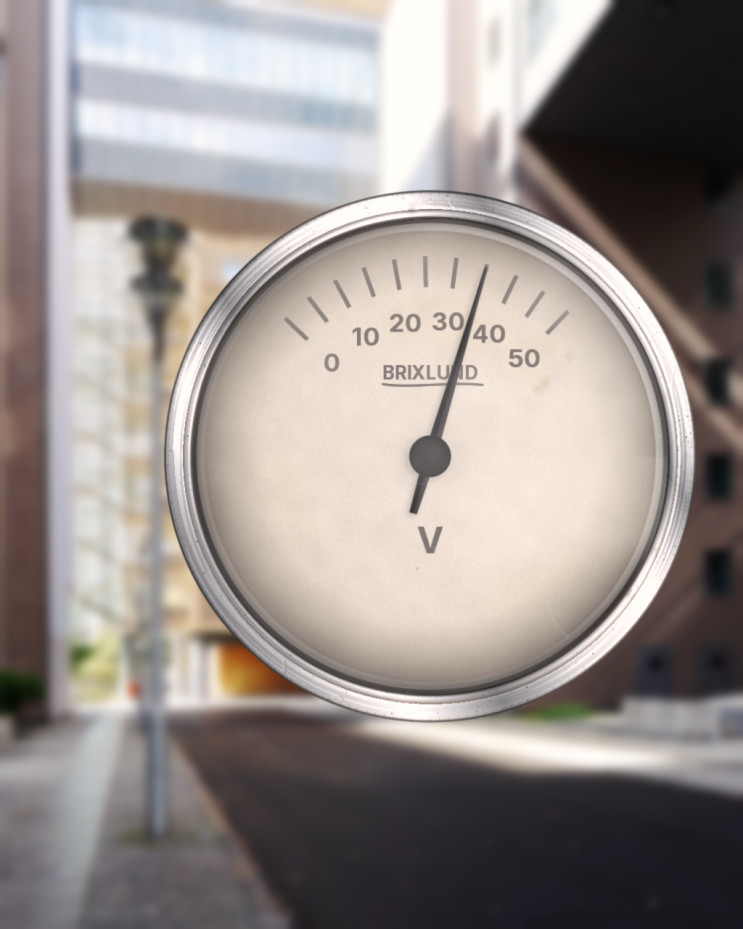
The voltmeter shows 35 V
